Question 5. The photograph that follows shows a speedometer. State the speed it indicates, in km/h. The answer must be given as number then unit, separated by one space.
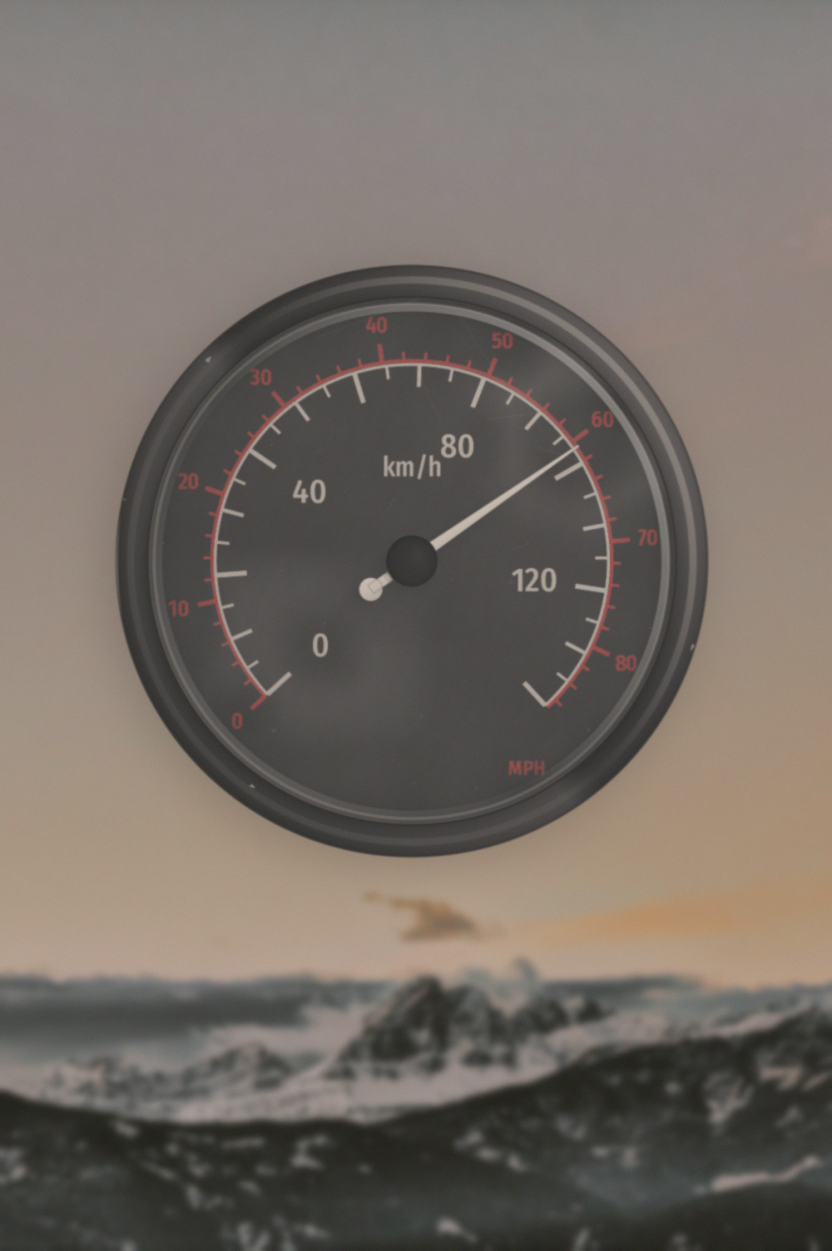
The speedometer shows 97.5 km/h
